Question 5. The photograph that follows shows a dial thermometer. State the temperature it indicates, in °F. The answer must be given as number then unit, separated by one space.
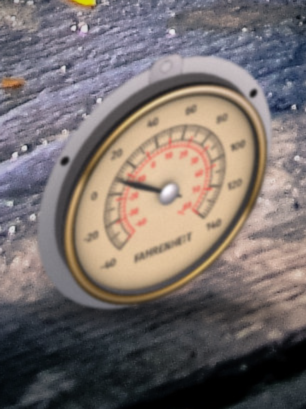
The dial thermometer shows 10 °F
